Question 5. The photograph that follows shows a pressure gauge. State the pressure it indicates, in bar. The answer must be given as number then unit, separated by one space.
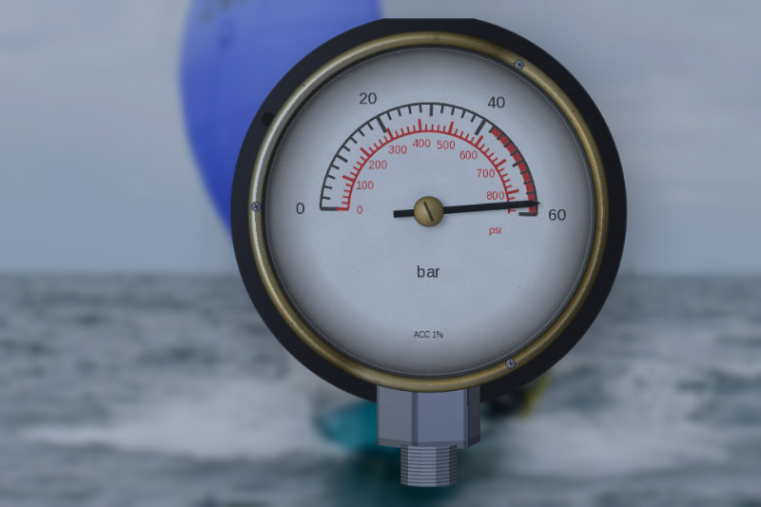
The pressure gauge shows 58 bar
